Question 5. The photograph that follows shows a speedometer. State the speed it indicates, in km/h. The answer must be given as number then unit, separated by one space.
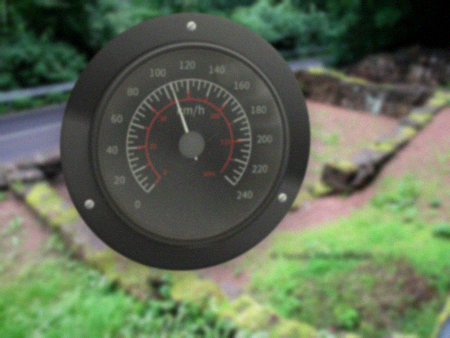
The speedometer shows 105 km/h
